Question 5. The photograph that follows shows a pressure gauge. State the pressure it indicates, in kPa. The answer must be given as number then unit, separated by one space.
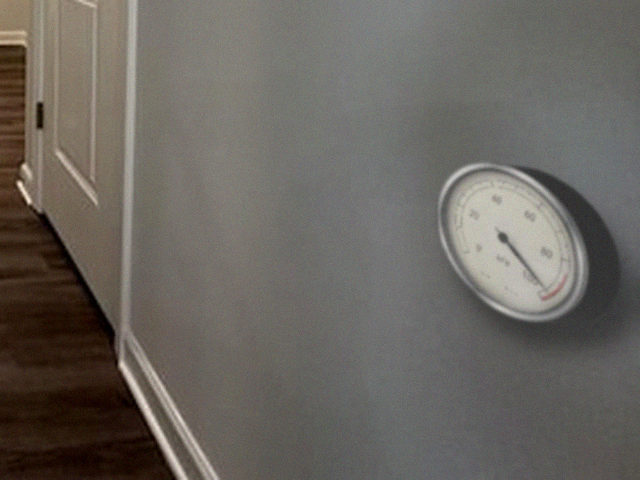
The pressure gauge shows 95 kPa
